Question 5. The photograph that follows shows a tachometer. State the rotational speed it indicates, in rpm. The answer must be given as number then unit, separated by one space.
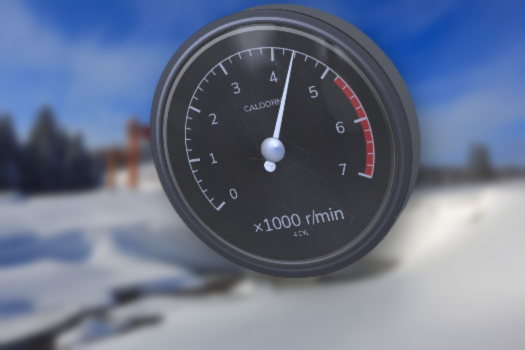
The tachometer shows 4400 rpm
